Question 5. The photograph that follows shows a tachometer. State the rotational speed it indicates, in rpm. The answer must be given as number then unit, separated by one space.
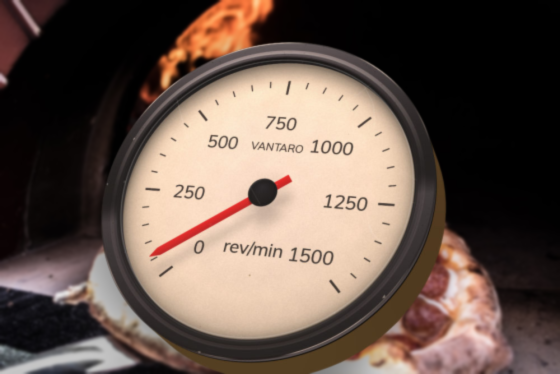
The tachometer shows 50 rpm
